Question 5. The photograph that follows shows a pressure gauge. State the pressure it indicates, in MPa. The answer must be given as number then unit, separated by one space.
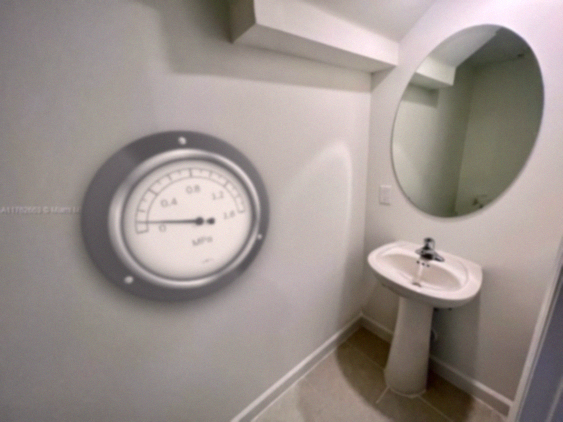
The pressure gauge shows 0.1 MPa
